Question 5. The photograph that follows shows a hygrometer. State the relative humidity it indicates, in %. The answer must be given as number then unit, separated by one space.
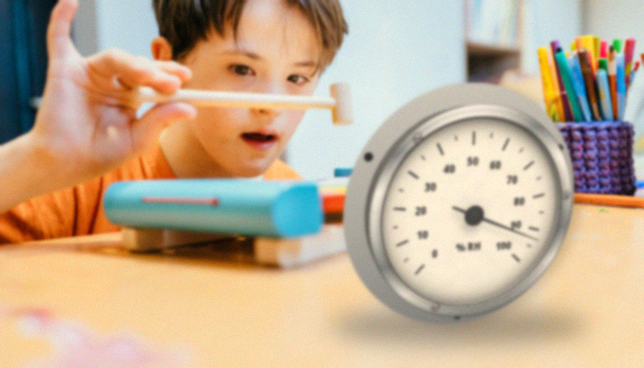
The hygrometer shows 92.5 %
